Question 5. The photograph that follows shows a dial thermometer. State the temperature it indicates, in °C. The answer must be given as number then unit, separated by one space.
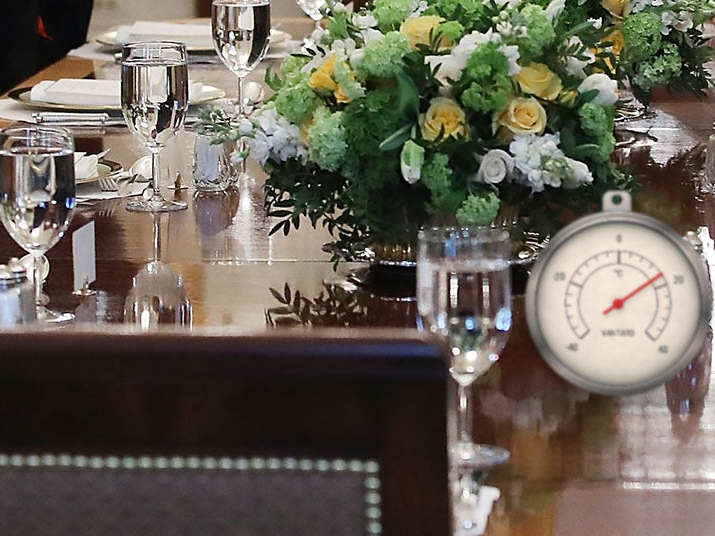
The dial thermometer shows 16 °C
